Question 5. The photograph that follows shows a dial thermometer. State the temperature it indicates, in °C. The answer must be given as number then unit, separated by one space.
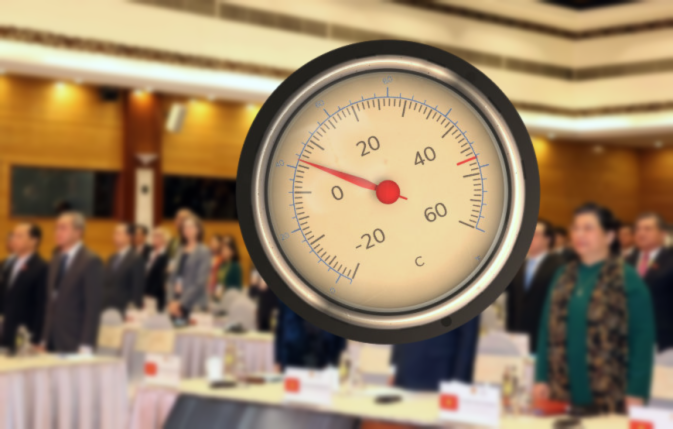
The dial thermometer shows 6 °C
